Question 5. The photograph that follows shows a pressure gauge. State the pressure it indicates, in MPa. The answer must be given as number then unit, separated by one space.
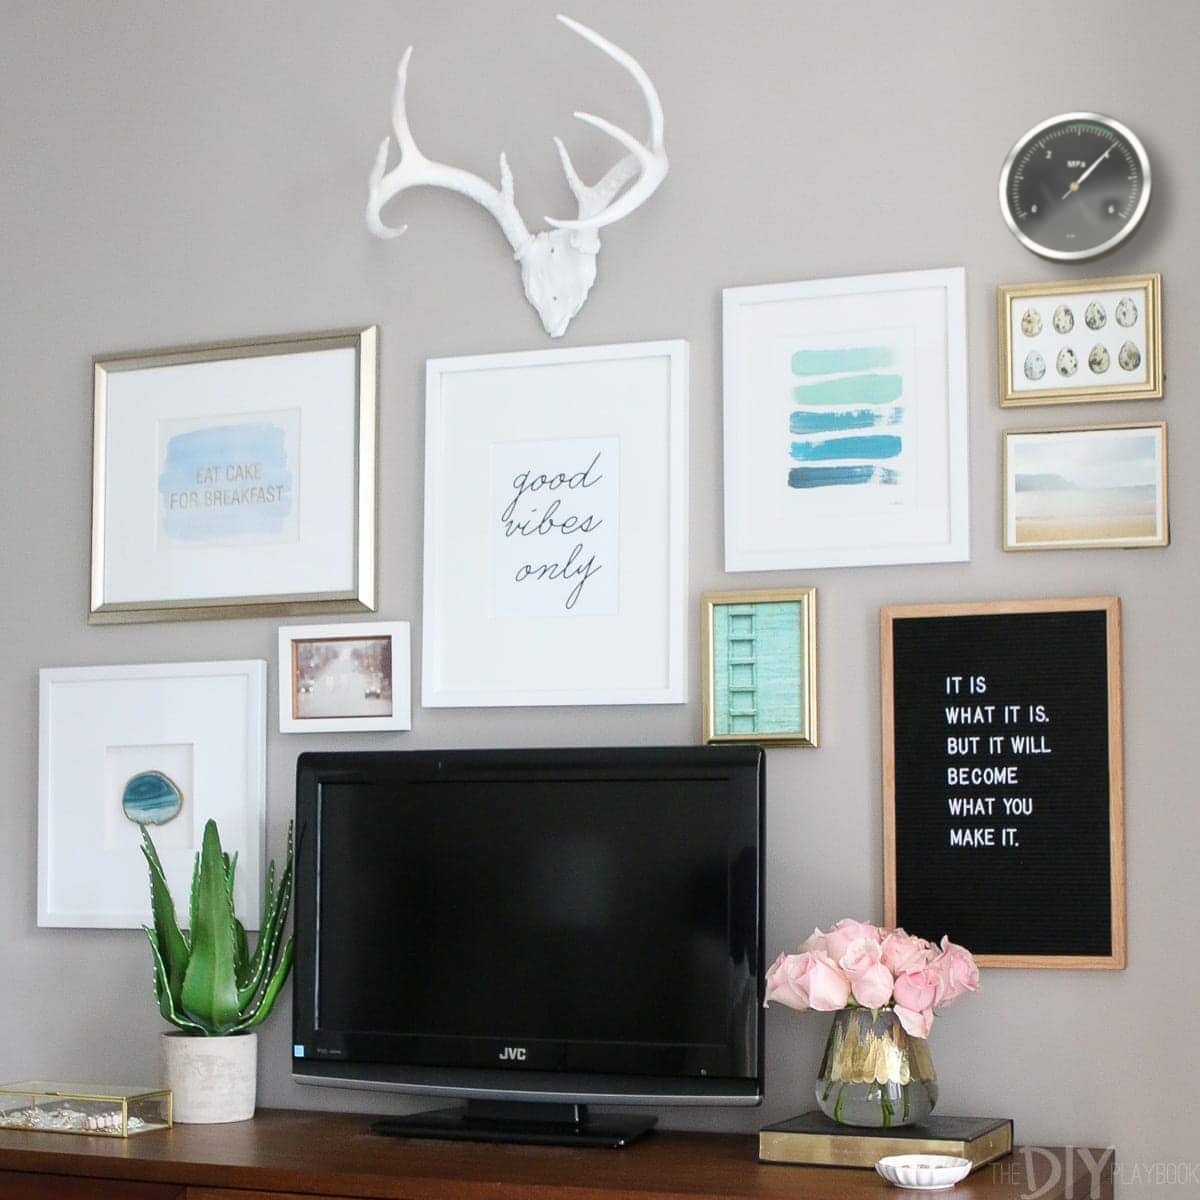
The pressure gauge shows 4 MPa
